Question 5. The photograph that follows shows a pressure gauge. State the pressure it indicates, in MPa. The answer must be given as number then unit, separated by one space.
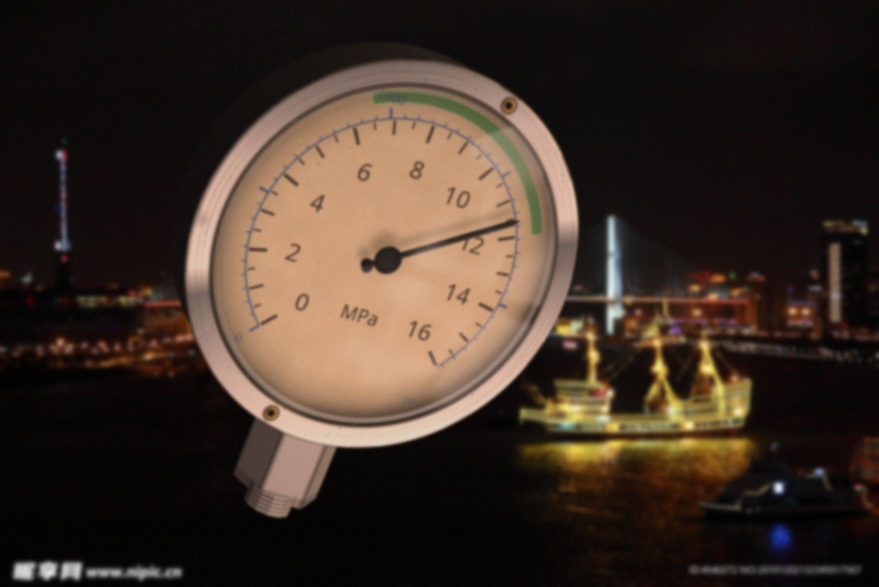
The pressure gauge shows 11.5 MPa
